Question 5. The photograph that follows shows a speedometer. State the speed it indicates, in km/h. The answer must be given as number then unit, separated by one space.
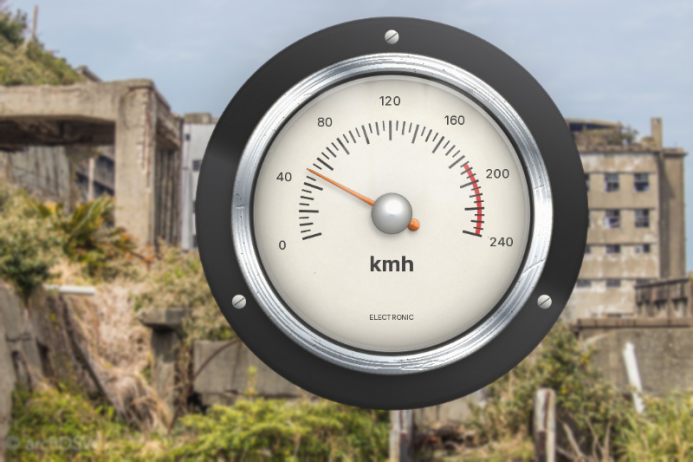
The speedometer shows 50 km/h
